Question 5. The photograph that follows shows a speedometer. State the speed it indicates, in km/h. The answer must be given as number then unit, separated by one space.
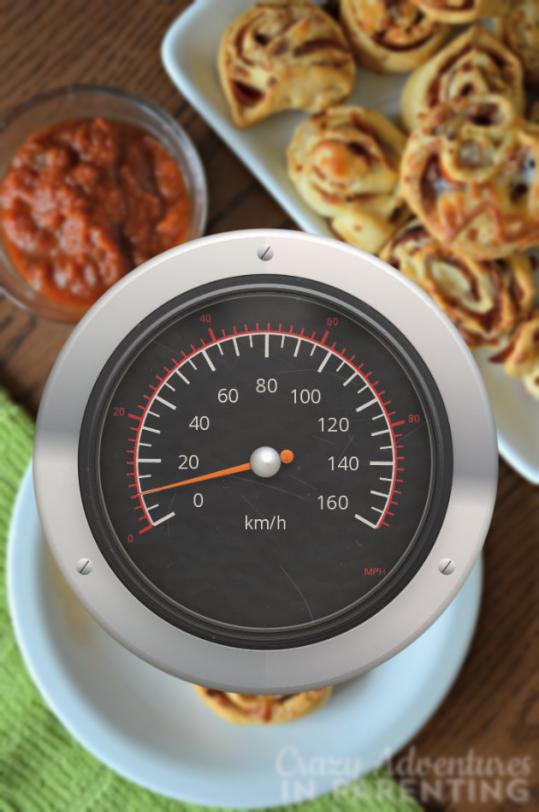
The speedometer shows 10 km/h
